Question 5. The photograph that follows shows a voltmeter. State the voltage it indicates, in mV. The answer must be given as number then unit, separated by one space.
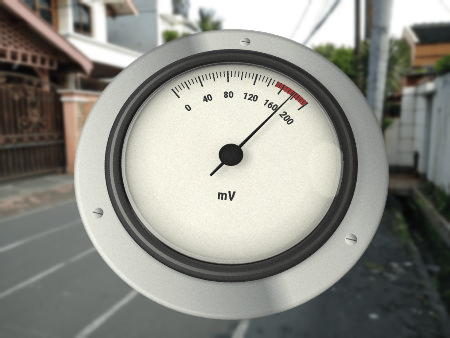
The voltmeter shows 180 mV
